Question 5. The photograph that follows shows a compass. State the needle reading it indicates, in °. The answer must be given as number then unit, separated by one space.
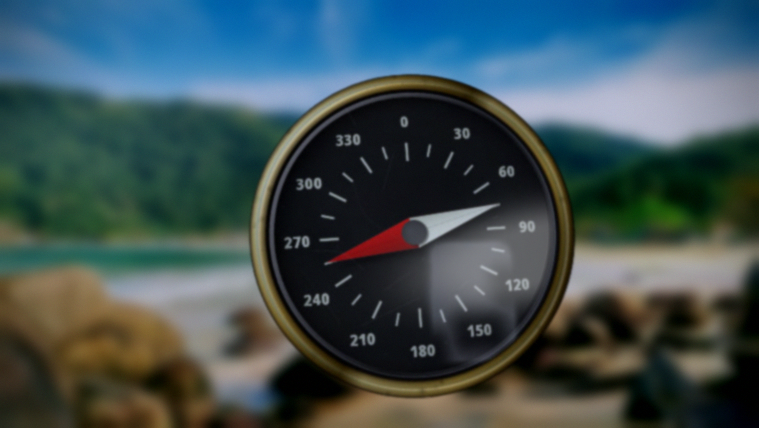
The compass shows 255 °
